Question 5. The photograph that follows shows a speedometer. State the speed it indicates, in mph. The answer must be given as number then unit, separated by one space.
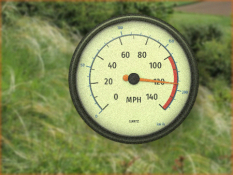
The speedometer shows 120 mph
